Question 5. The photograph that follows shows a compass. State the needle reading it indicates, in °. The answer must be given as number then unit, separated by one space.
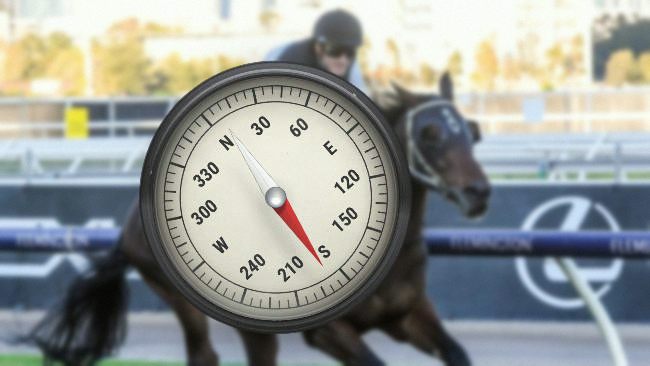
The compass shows 187.5 °
